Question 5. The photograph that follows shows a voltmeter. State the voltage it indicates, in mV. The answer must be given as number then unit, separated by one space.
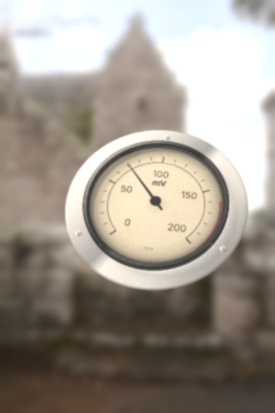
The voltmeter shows 70 mV
